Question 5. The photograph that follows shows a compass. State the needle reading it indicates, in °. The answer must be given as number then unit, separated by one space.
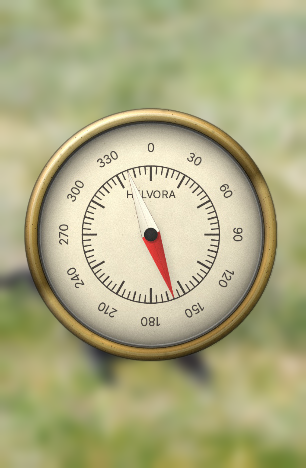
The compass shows 160 °
